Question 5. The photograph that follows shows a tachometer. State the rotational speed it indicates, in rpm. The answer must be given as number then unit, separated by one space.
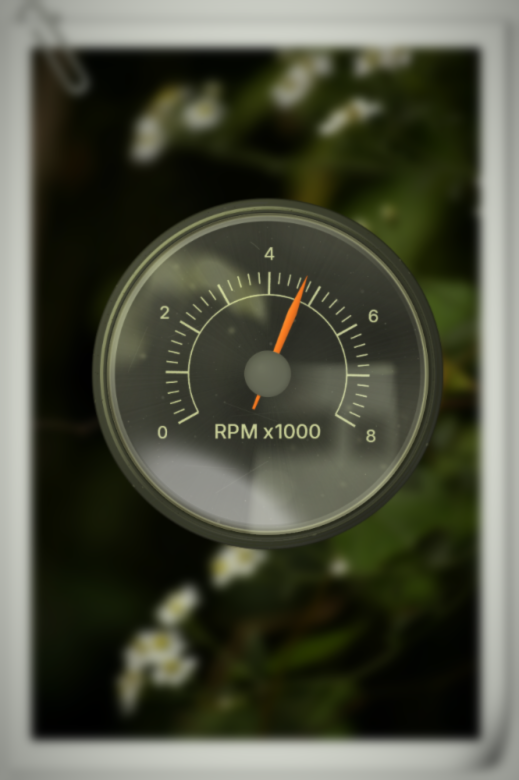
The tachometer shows 4700 rpm
